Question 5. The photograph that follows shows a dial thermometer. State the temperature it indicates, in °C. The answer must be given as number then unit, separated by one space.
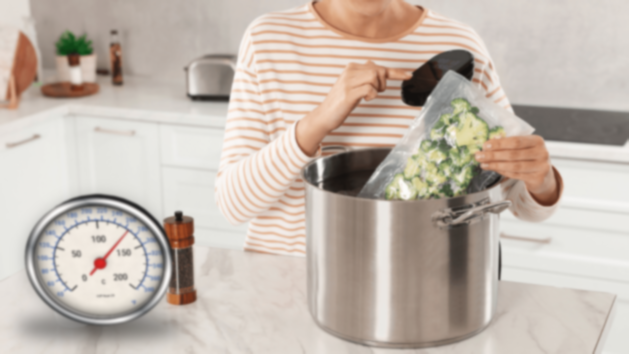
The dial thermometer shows 130 °C
